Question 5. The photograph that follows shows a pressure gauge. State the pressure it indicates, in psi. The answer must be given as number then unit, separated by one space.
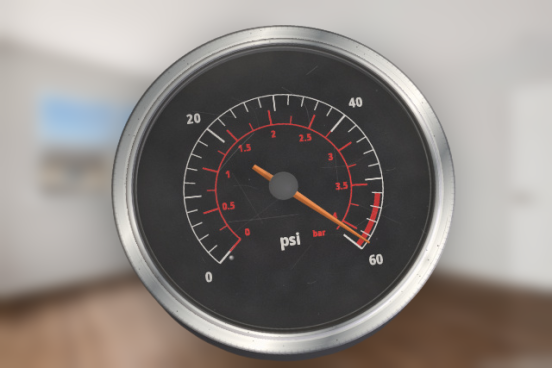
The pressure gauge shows 59 psi
